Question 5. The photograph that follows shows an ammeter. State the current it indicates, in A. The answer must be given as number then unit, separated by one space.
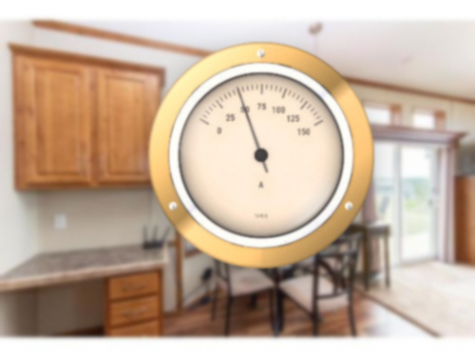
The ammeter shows 50 A
